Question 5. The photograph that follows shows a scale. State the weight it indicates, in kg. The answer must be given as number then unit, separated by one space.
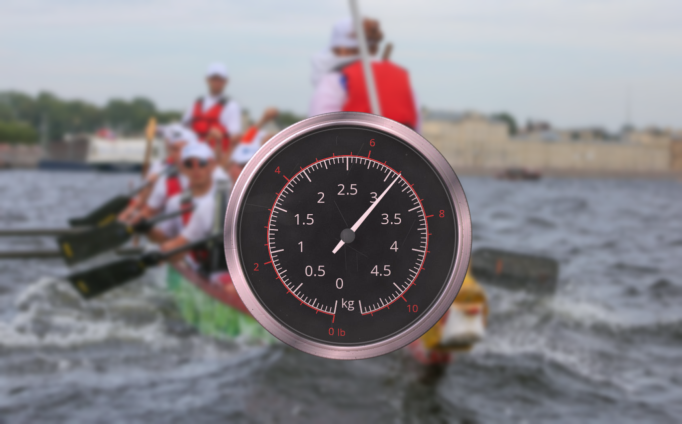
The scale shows 3.1 kg
